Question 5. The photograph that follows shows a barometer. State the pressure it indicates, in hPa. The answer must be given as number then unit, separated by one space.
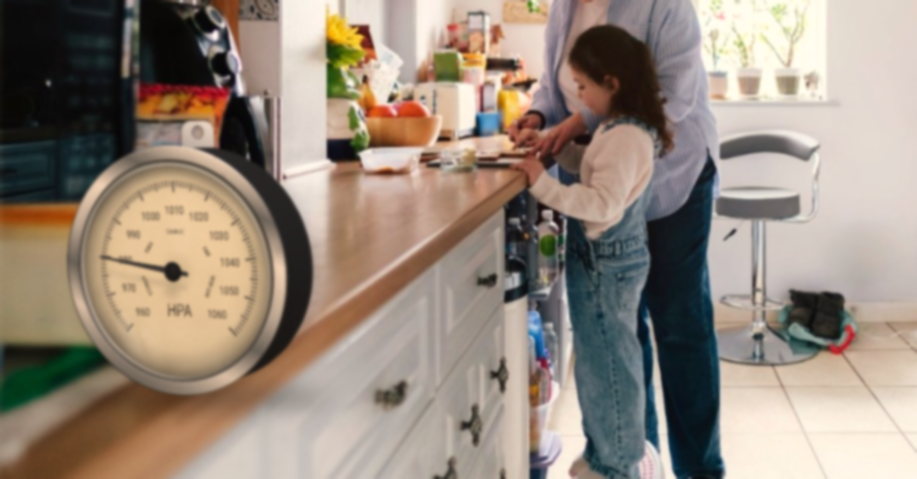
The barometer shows 980 hPa
